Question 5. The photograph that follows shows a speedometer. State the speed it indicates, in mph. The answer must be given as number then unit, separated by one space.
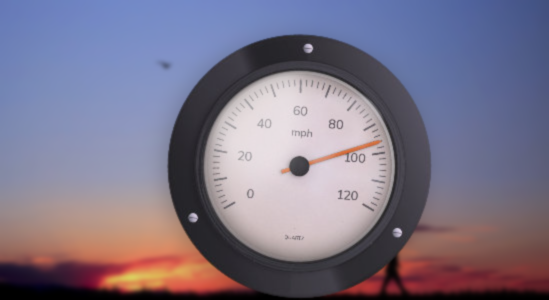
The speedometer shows 96 mph
